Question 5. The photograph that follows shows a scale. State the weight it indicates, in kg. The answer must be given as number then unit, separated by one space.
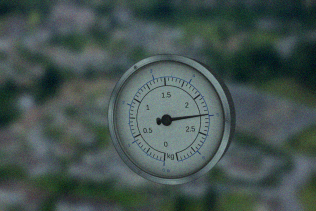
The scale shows 2.25 kg
